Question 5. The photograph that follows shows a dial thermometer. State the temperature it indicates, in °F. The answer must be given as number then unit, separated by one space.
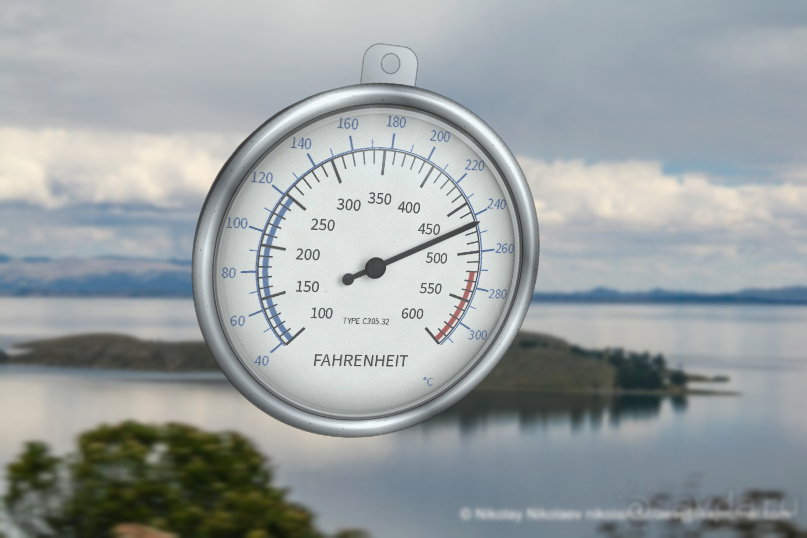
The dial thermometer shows 470 °F
